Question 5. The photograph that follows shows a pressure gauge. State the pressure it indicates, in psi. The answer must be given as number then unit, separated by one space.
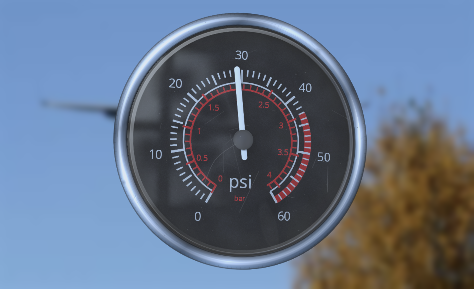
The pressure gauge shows 29 psi
